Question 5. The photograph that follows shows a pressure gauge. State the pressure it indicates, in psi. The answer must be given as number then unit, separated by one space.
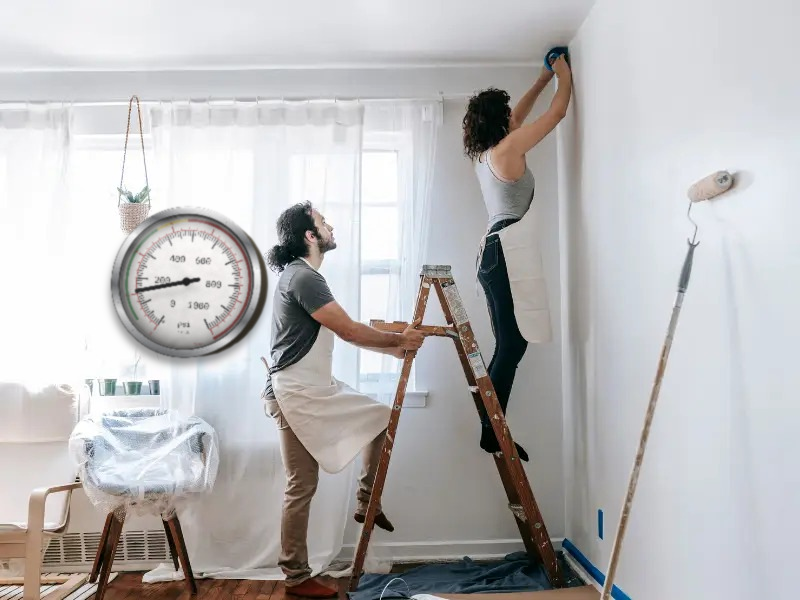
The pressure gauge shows 150 psi
